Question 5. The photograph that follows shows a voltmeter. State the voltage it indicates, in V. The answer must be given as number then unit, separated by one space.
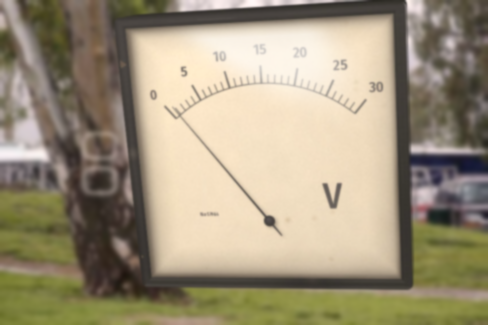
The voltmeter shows 1 V
